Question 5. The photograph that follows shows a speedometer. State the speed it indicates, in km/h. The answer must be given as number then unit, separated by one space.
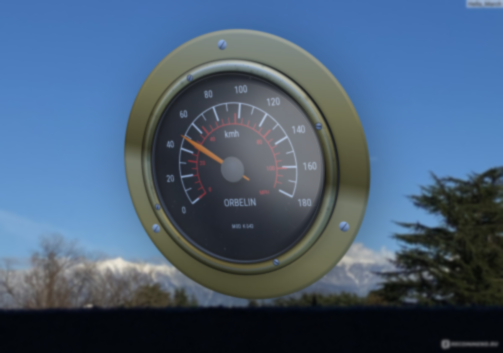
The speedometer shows 50 km/h
